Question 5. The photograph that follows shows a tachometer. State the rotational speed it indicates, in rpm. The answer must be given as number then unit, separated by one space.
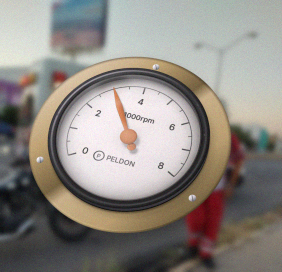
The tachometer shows 3000 rpm
